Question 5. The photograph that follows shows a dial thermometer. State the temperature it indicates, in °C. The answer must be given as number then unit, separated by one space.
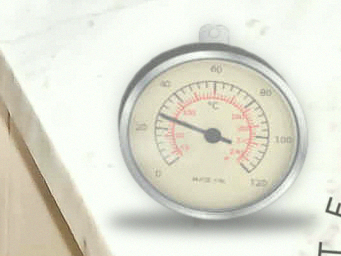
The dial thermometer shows 28 °C
